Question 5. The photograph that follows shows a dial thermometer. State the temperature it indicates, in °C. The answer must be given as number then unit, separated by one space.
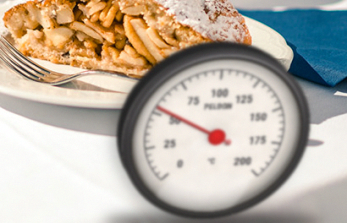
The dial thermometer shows 55 °C
